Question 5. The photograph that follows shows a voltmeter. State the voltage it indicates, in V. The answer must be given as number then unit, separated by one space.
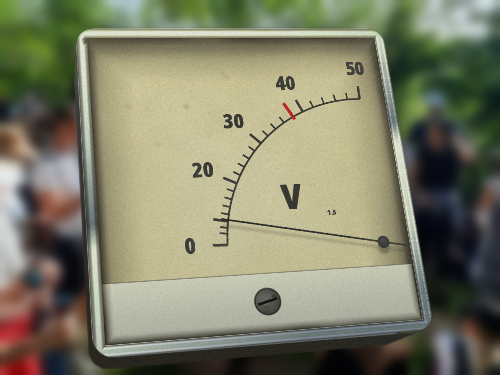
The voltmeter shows 10 V
